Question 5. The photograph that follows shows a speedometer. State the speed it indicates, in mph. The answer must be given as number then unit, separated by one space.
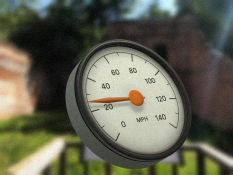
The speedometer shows 25 mph
